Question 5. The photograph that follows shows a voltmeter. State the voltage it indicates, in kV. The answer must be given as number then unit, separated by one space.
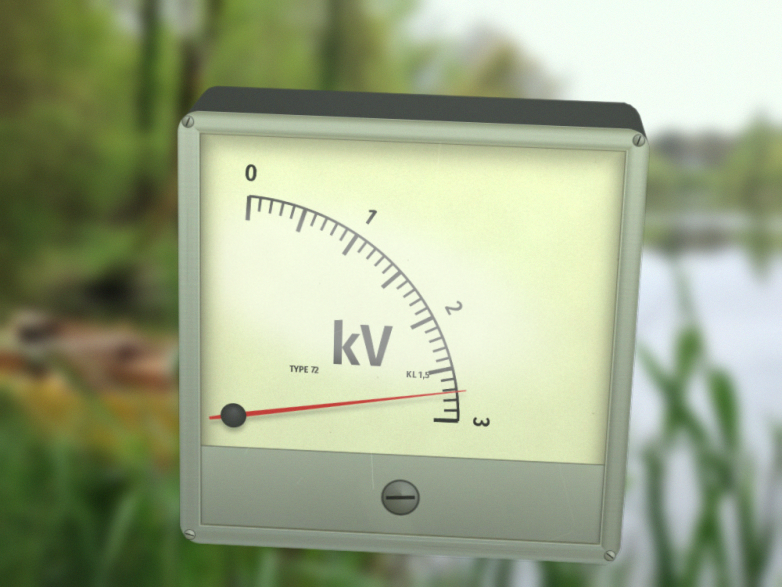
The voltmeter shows 2.7 kV
